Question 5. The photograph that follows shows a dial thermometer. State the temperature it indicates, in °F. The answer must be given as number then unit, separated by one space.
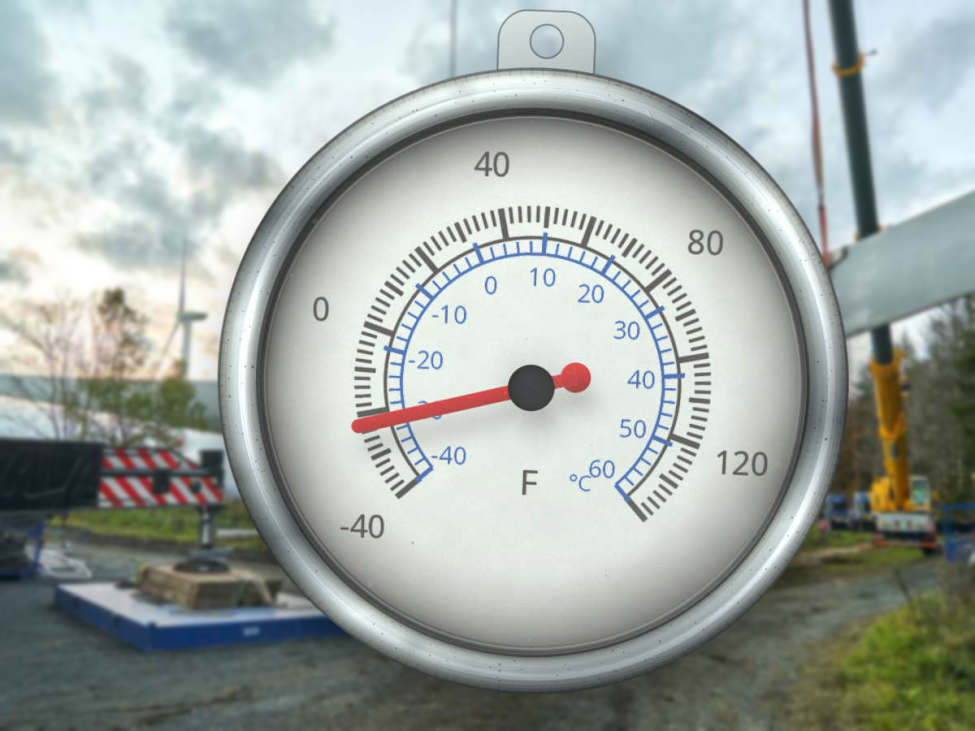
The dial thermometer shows -22 °F
